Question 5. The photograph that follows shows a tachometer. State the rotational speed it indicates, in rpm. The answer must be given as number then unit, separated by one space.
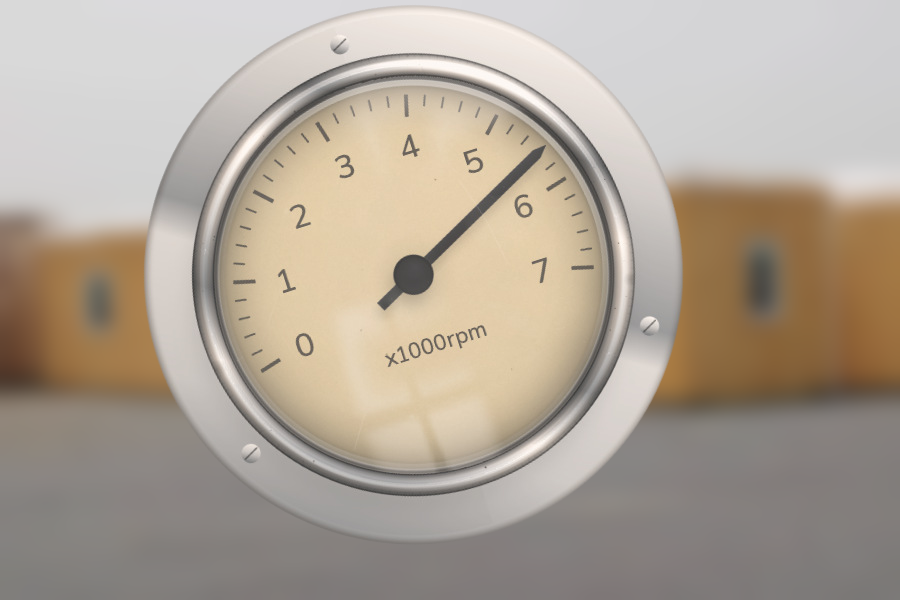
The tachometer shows 5600 rpm
